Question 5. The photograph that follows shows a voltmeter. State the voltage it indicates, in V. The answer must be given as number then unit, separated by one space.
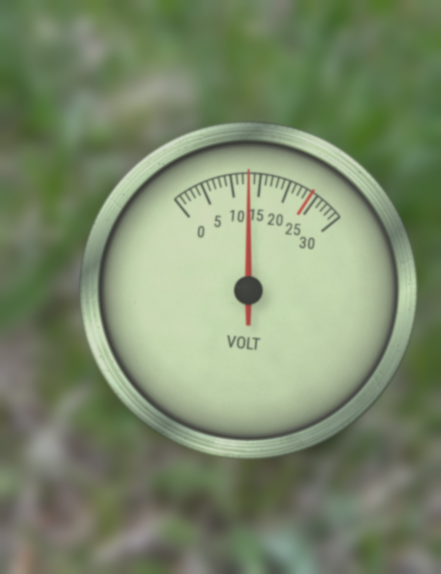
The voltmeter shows 13 V
